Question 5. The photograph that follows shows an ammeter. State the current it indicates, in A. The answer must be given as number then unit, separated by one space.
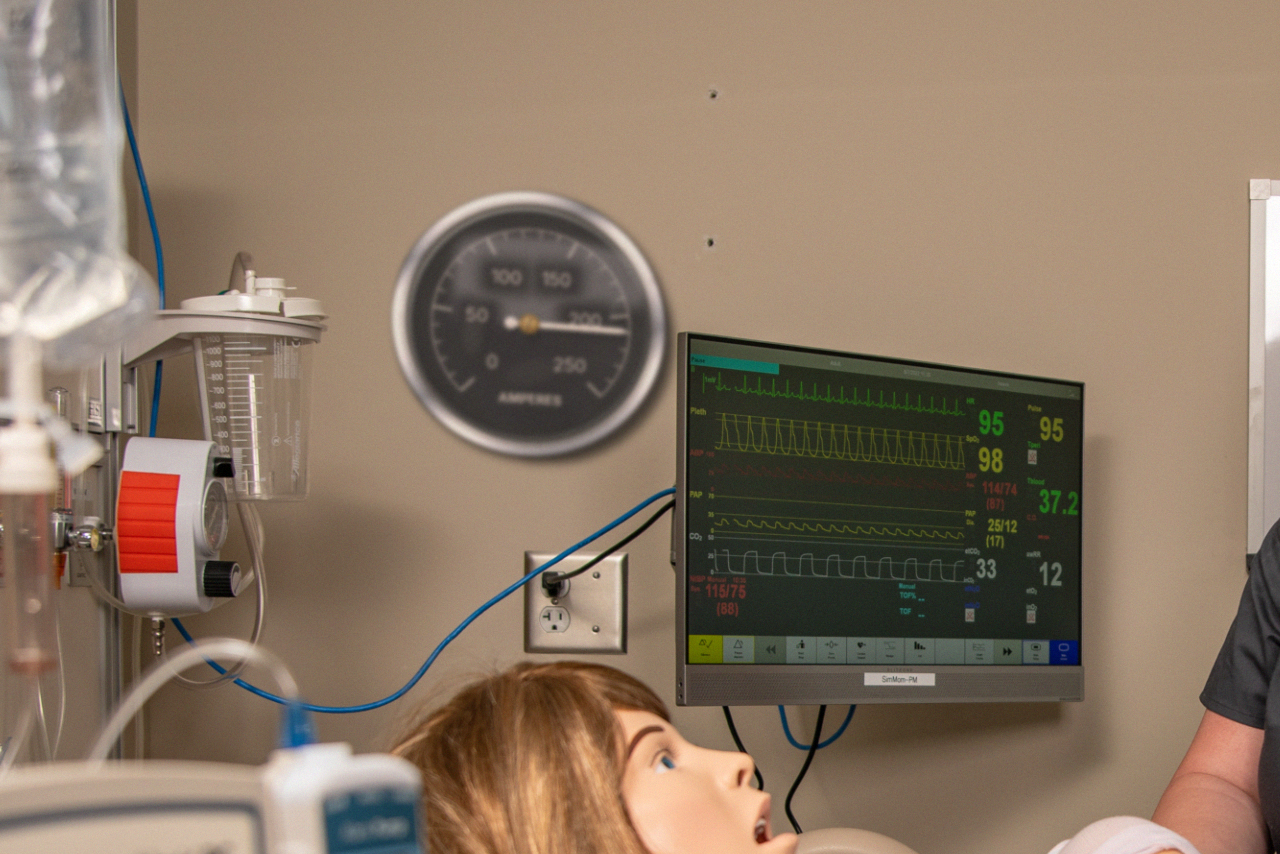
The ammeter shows 210 A
